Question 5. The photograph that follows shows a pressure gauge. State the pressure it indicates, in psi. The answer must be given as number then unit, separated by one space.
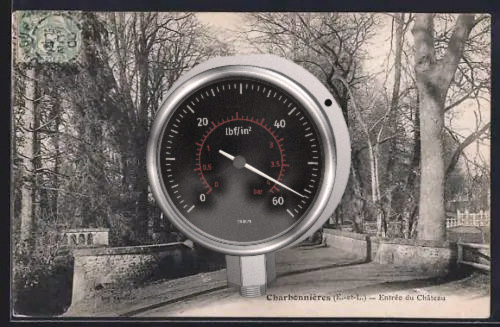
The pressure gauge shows 56 psi
